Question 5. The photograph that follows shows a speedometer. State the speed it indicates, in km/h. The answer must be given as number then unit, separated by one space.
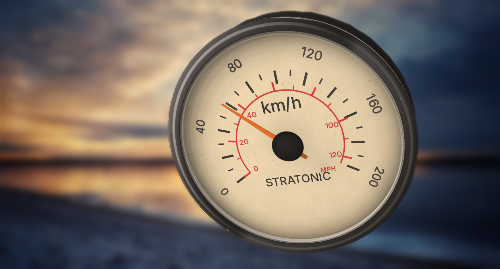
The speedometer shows 60 km/h
